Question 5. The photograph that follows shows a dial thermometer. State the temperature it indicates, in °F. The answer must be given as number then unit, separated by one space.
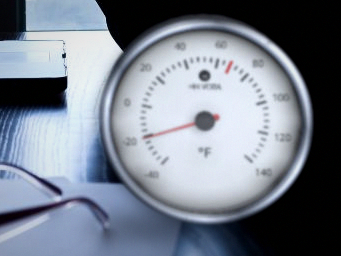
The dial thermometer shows -20 °F
